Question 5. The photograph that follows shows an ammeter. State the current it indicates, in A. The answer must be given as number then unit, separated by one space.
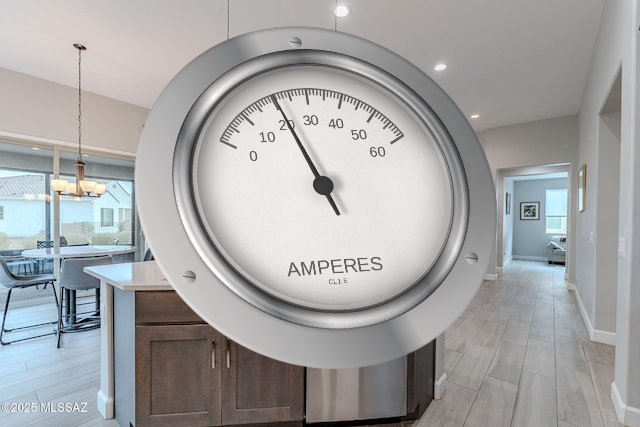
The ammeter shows 20 A
